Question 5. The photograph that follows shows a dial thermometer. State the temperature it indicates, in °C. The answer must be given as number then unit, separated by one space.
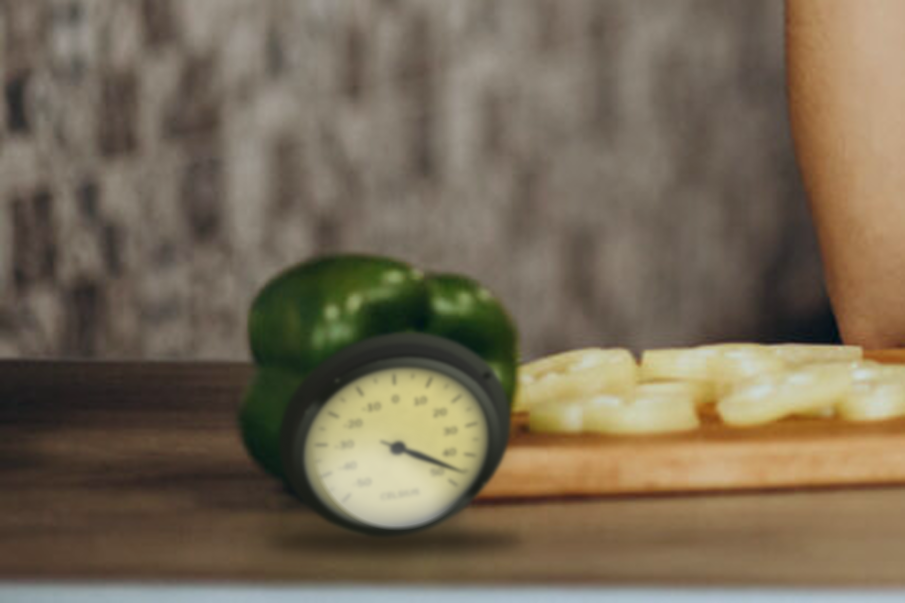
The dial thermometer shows 45 °C
